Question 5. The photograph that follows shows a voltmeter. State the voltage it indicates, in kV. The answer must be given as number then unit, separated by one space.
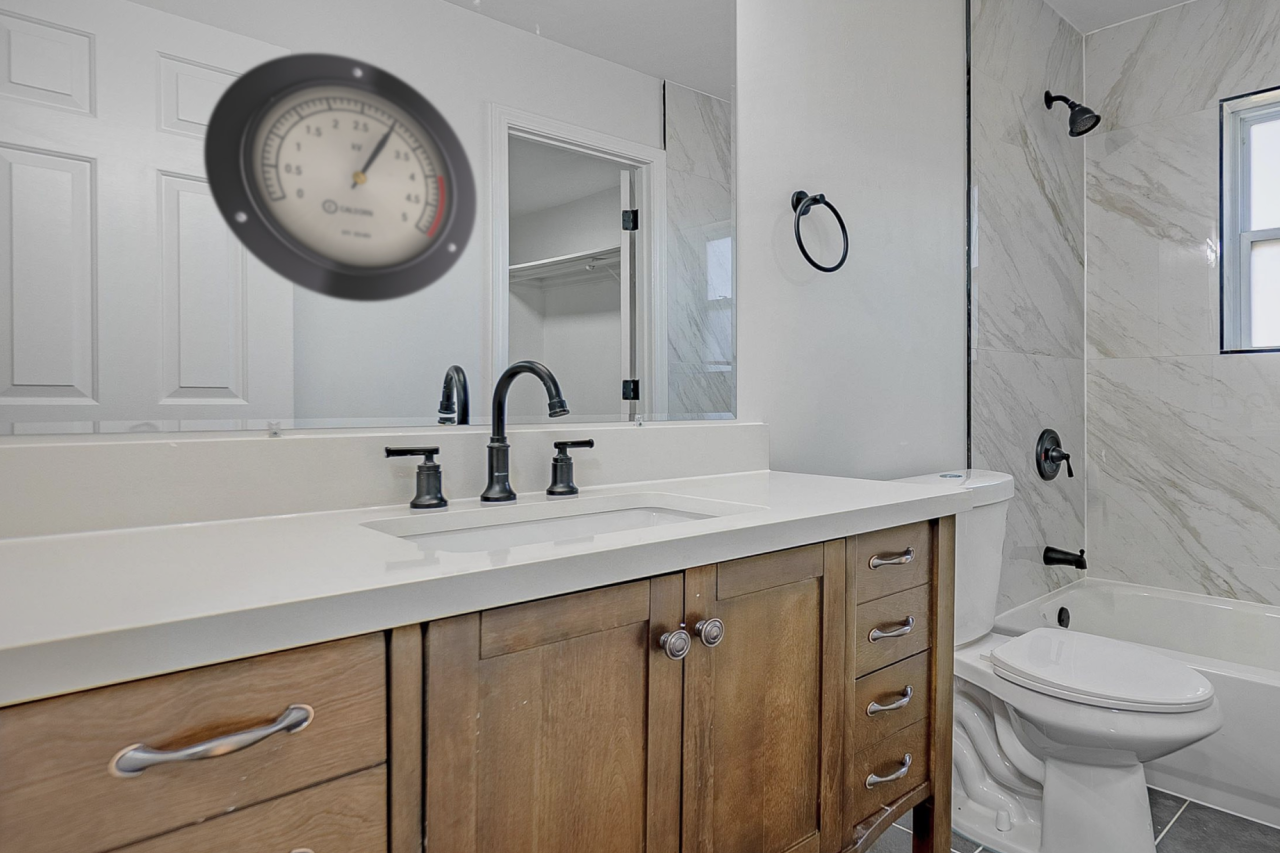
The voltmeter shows 3 kV
